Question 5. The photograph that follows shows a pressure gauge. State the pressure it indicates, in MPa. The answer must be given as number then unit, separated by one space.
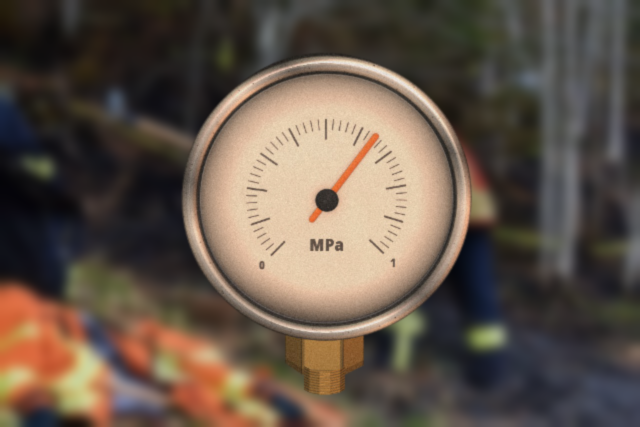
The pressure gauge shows 0.64 MPa
